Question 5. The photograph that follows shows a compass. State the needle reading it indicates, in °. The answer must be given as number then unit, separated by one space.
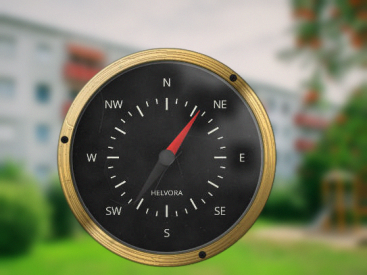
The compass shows 35 °
